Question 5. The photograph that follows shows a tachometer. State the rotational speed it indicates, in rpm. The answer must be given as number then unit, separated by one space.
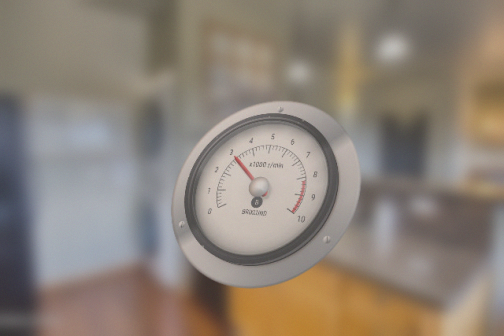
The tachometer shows 3000 rpm
